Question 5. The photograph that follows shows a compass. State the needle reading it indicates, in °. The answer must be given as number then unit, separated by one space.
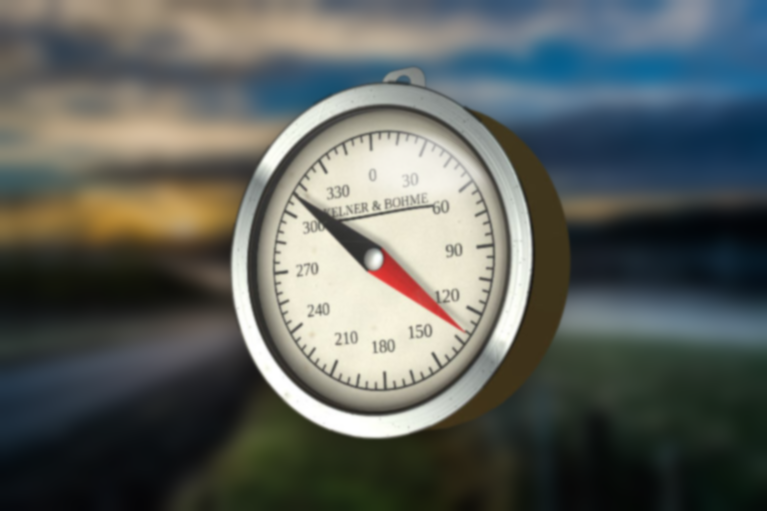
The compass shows 130 °
